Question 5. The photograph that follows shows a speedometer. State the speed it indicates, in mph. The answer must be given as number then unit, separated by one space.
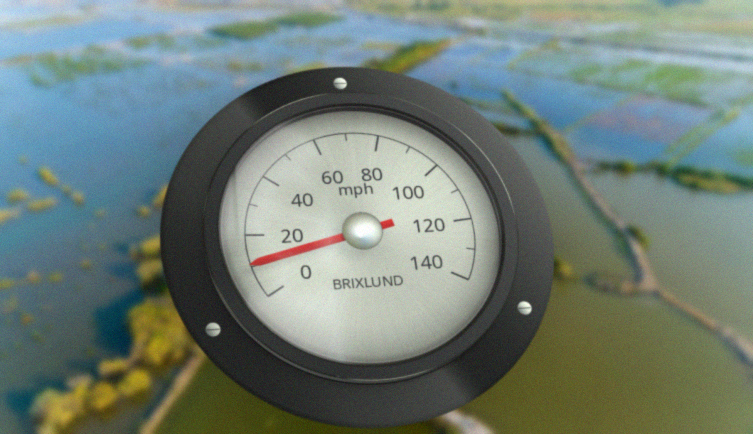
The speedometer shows 10 mph
